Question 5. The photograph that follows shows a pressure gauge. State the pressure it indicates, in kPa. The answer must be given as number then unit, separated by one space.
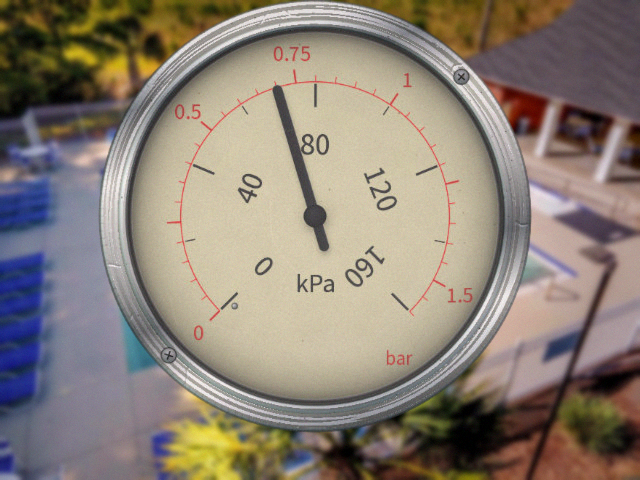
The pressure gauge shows 70 kPa
